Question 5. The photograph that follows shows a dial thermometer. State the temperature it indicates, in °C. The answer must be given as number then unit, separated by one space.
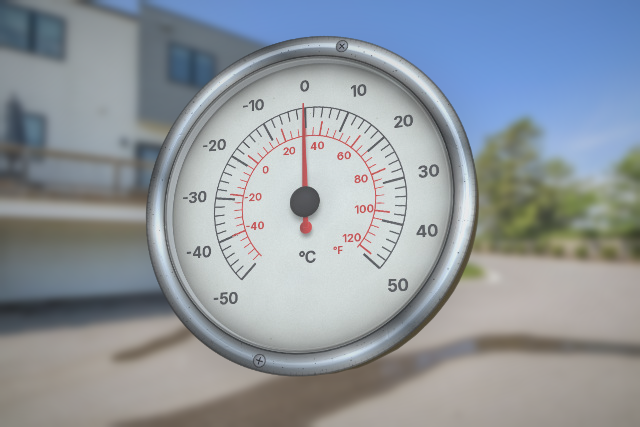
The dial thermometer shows 0 °C
